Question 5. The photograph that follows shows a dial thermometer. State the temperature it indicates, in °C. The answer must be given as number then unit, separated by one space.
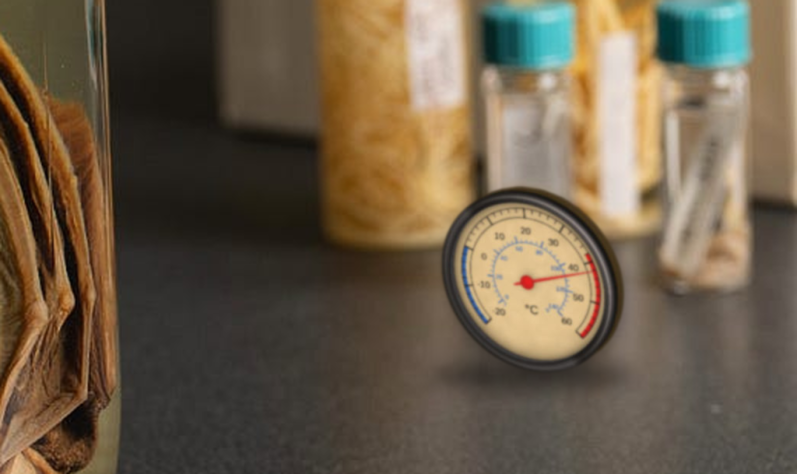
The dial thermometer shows 42 °C
